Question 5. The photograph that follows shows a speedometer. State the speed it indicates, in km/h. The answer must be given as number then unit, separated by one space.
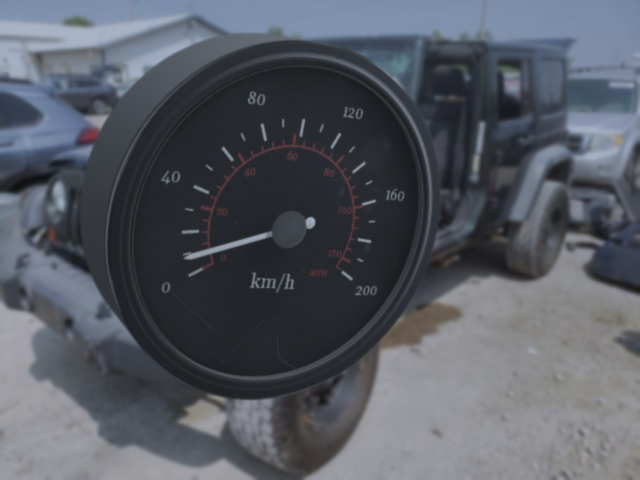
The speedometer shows 10 km/h
